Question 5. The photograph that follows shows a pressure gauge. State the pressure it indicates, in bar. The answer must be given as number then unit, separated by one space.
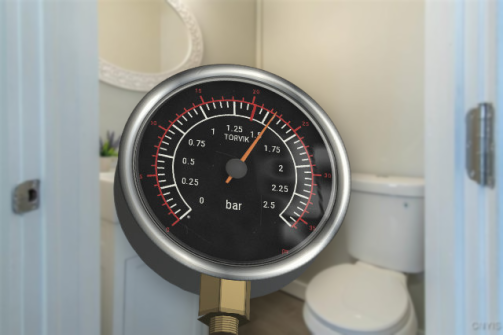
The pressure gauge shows 1.55 bar
